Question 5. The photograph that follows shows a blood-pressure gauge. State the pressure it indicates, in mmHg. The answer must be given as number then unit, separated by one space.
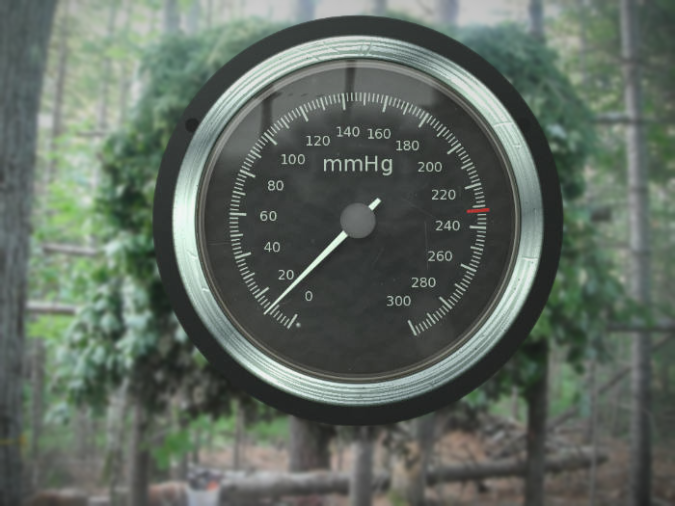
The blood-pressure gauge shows 12 mmHg
